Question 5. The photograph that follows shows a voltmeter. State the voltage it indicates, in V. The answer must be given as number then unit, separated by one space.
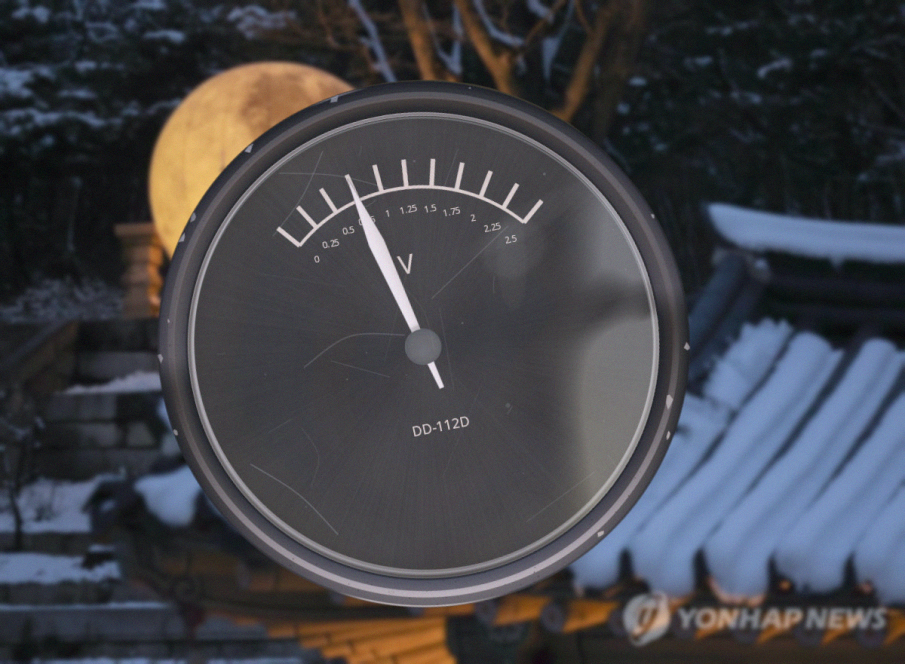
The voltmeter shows 0.75 V
